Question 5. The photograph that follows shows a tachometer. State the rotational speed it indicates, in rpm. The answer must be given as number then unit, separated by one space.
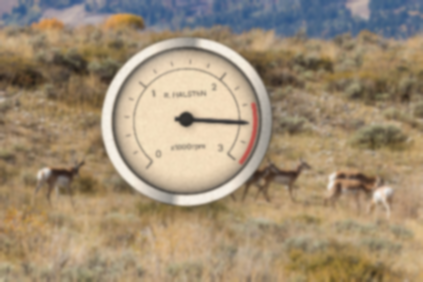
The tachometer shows 2600 rpm
